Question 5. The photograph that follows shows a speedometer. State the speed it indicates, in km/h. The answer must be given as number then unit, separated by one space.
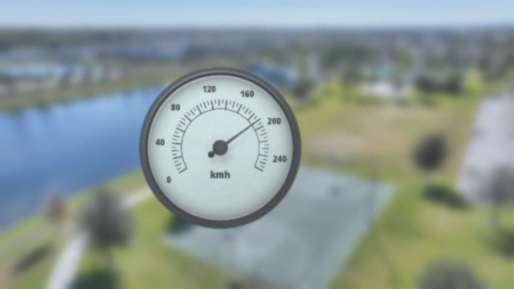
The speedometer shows 190 km/h
